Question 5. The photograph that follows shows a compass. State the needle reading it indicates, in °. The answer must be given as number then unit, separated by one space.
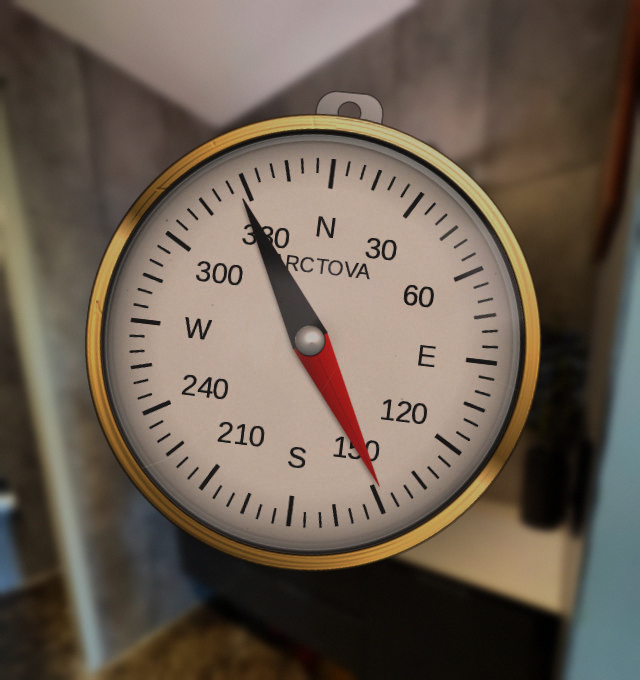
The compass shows 147.5 °
